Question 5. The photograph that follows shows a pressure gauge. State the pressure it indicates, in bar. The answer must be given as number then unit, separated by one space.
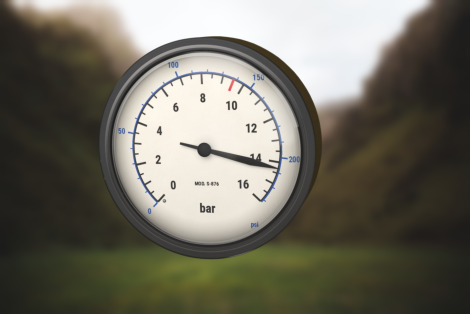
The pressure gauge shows 14.25 bar
